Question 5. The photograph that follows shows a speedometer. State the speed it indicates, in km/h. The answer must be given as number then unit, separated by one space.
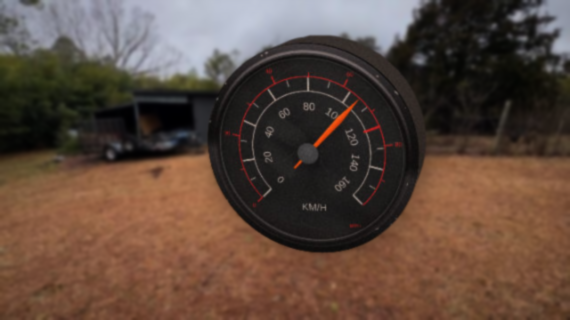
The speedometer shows 105 km/h
